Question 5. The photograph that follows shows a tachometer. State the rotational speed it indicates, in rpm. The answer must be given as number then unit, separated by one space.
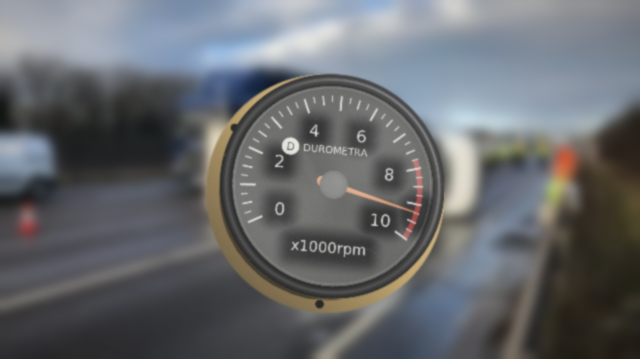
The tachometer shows 9250 rpm
